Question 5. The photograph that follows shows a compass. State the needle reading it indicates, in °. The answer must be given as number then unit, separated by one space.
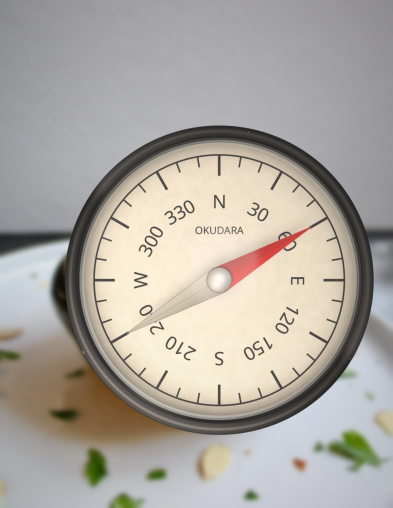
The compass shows 60 °
